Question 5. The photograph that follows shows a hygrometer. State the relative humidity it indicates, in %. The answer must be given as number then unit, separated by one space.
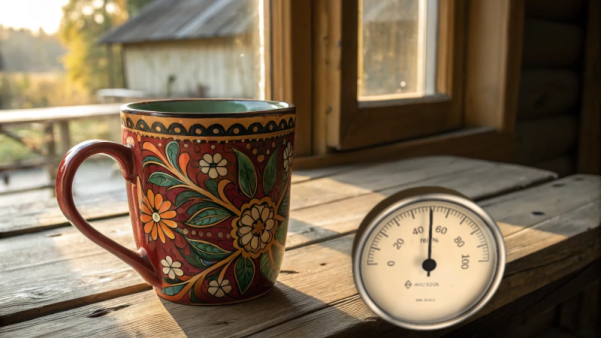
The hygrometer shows 50 %
